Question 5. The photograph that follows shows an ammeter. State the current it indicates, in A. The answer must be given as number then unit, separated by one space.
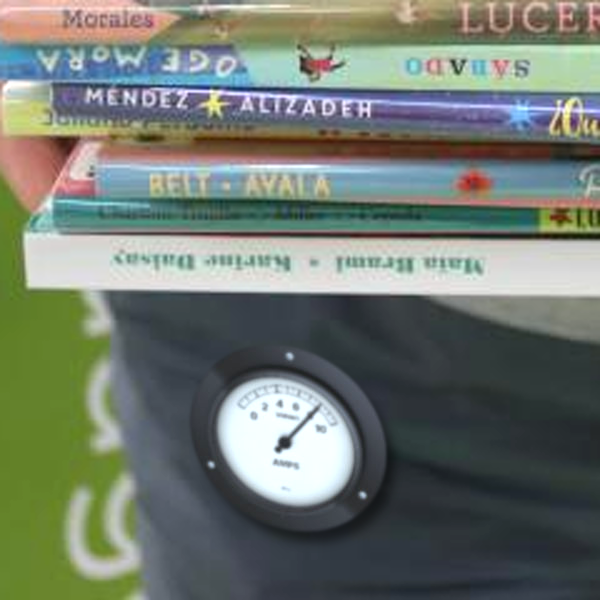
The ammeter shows 8 A
